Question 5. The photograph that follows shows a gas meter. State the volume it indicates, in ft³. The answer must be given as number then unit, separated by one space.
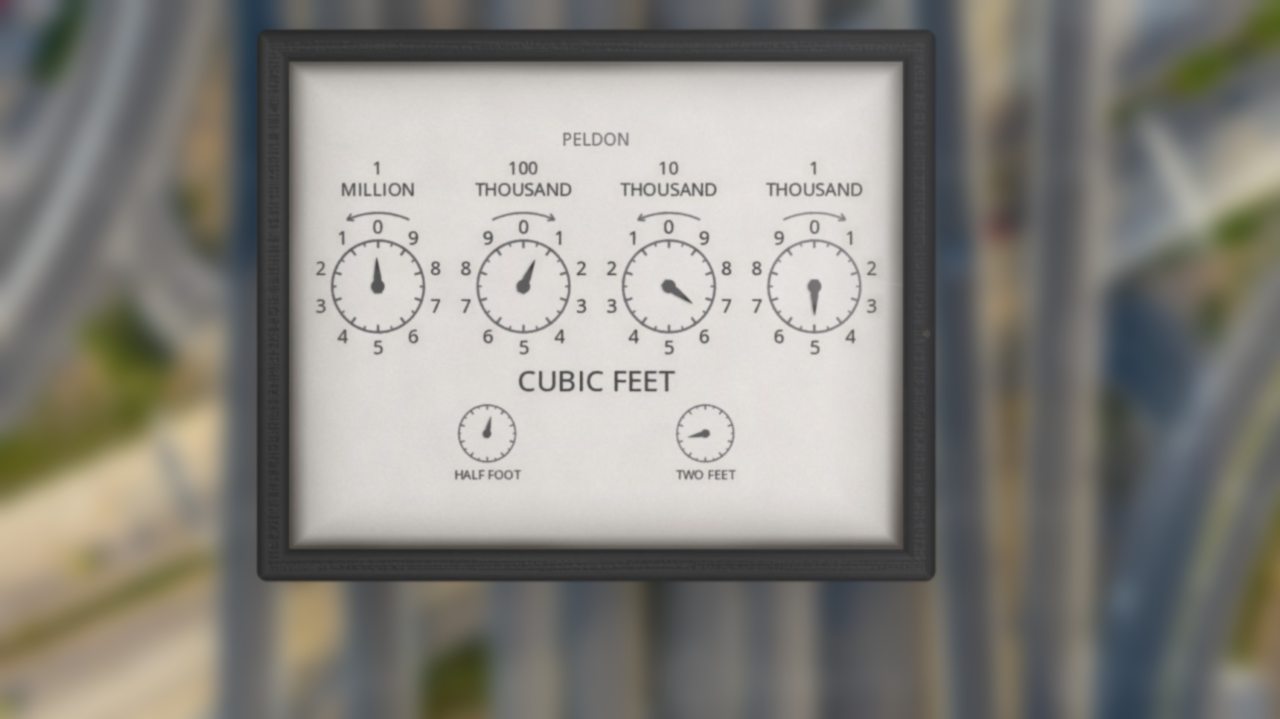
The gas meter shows 6500 ft³
